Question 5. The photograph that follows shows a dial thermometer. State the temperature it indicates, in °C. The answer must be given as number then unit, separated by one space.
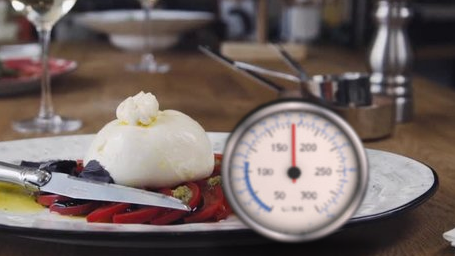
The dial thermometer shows 175 °C
